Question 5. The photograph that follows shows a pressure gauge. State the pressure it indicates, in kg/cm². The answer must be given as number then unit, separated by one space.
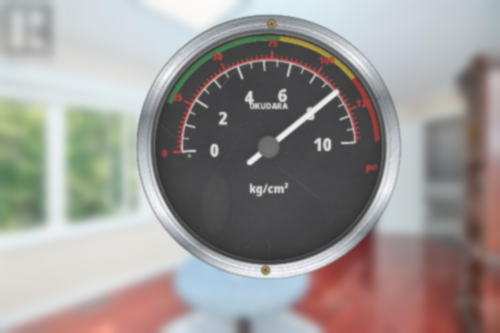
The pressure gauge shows 8 kg/cm²
